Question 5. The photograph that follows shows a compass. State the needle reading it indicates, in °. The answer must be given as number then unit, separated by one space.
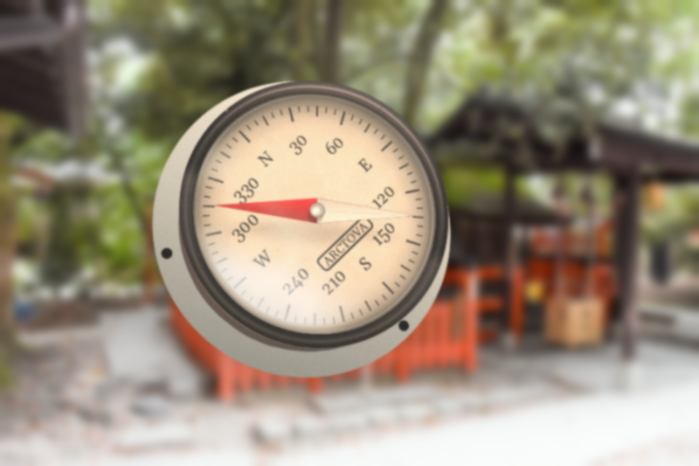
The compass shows 315 °
